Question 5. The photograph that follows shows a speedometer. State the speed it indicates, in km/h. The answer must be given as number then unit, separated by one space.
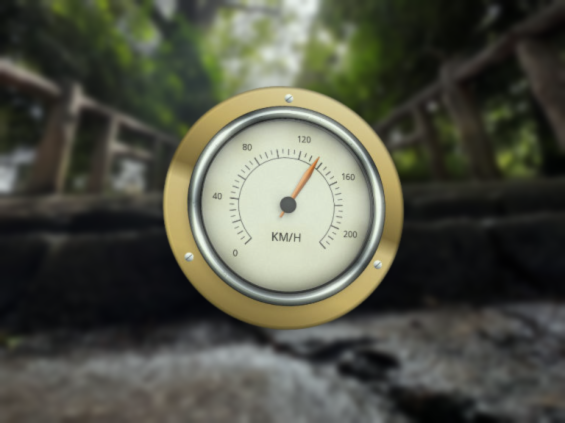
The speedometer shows 135 km/h
